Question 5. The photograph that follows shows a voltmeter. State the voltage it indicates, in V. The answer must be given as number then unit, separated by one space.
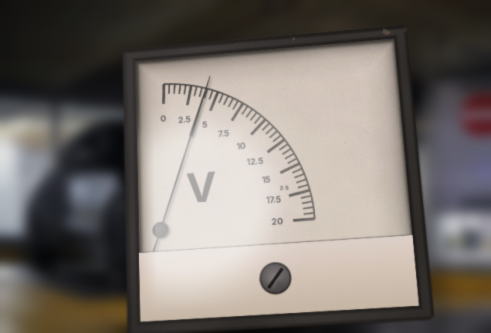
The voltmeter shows 4 V
